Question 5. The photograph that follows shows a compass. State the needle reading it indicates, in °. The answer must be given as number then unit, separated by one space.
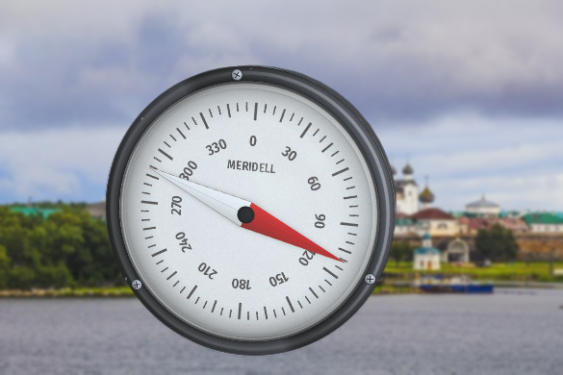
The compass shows 110 °
